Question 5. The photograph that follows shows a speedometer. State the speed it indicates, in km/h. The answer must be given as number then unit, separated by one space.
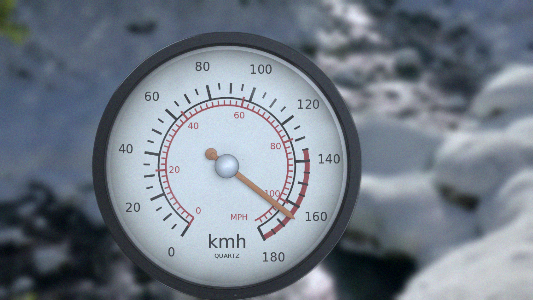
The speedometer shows 165 km/h
